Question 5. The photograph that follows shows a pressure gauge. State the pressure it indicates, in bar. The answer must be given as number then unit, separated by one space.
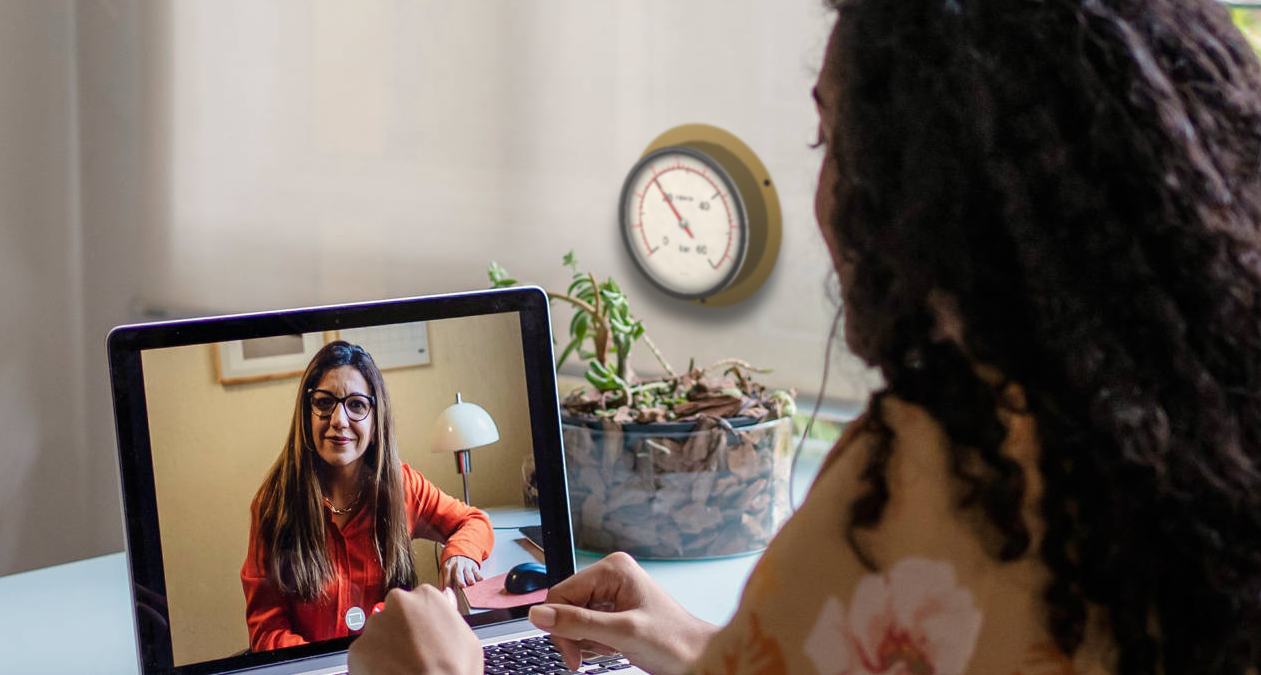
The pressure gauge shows 20 bar
